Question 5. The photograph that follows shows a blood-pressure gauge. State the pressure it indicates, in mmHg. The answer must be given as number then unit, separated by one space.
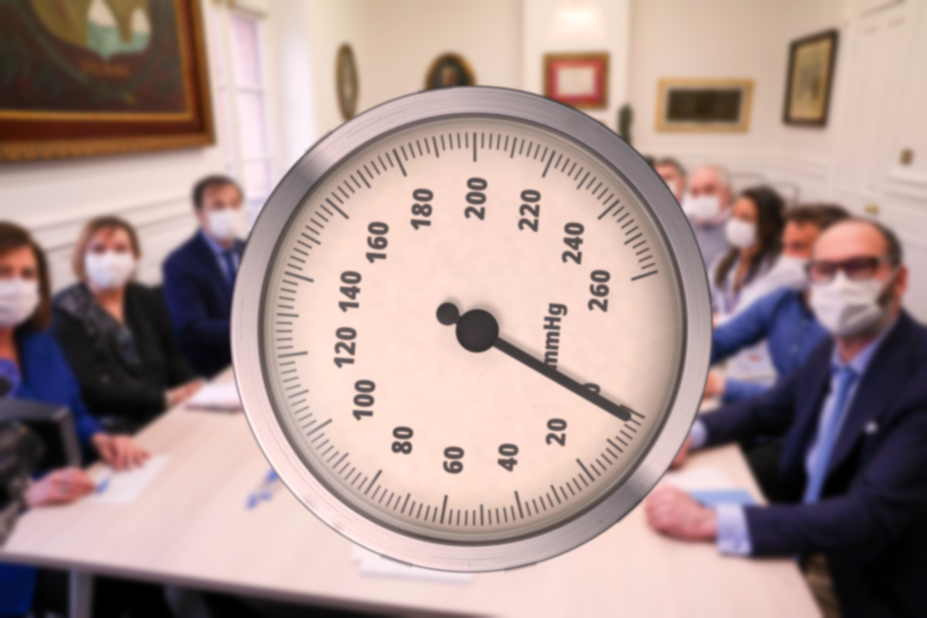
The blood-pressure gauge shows 2 mmHg
